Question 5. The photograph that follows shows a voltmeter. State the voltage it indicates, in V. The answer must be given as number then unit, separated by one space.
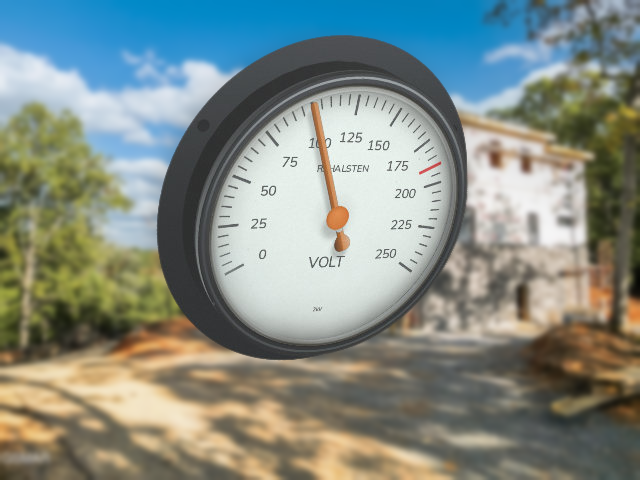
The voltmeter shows 100 V
